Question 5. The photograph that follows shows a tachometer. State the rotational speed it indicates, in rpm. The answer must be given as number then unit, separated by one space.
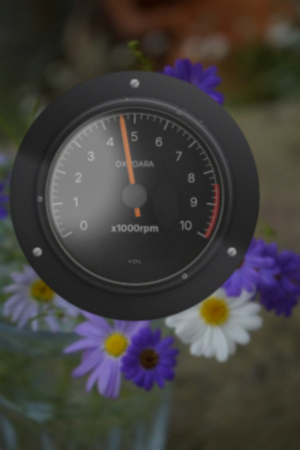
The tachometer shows 4600 rpm
